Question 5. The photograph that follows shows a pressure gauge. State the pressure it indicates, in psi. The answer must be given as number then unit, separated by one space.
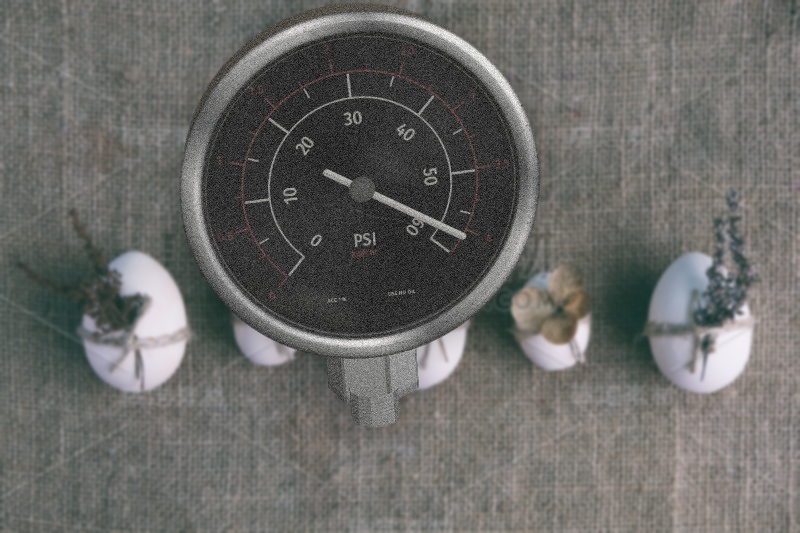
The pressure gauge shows 57.5 psi
